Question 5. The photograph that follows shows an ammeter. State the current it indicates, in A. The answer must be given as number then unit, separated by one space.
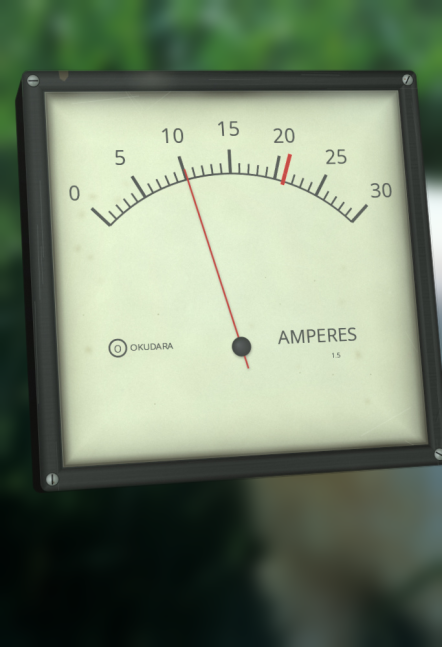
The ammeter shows 10 A
